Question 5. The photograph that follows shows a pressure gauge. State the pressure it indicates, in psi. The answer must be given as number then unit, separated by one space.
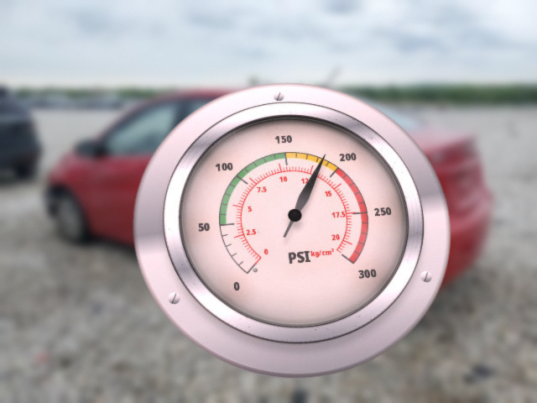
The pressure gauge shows 185 psi
